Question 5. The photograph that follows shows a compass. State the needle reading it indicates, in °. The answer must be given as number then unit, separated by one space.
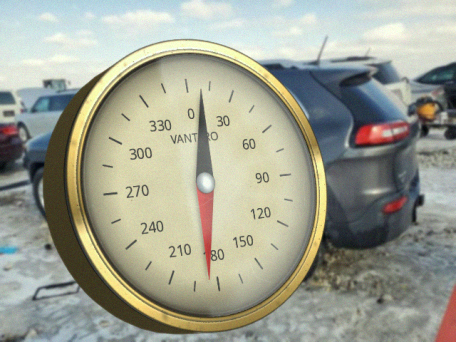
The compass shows 187.5 °
